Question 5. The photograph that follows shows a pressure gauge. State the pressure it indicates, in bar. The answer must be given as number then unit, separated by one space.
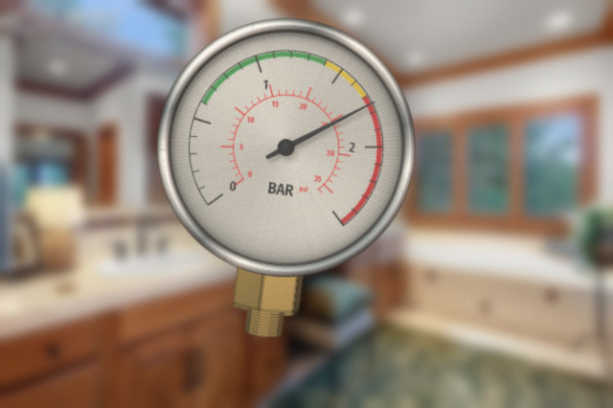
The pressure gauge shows 1.75 bar
